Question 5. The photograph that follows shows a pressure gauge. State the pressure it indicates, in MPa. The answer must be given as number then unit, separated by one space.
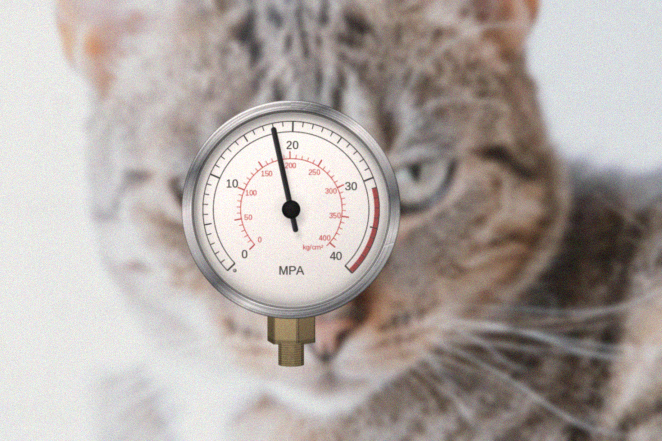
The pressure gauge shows 18 MPa
